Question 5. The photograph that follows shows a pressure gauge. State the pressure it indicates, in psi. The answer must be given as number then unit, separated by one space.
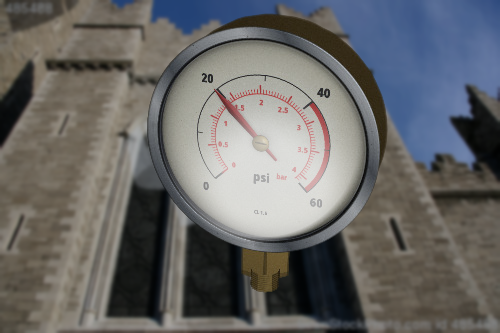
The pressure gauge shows 20 psi
